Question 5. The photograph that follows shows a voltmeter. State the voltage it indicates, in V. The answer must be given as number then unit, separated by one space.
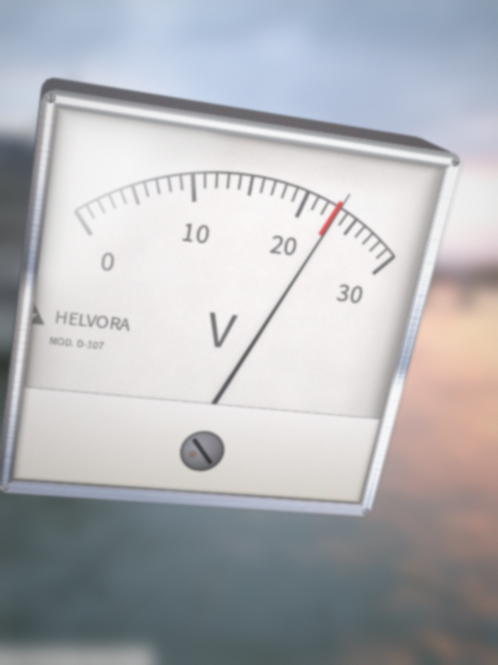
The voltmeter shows 23 V
